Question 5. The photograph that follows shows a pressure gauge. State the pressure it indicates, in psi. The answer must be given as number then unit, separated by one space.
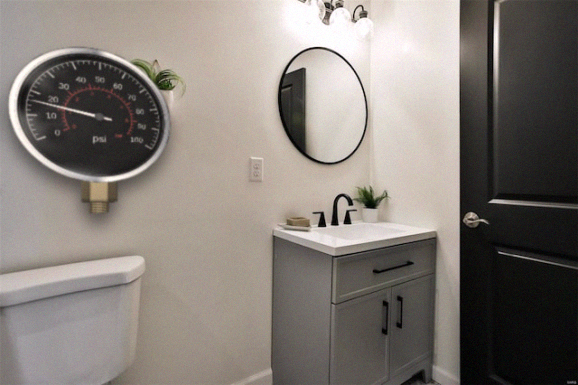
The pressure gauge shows 16 psi
